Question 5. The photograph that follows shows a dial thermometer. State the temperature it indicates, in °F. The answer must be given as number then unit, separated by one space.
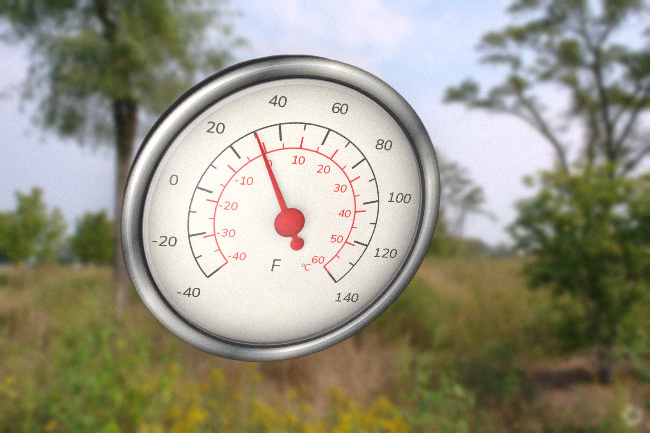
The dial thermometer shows 30 °F
